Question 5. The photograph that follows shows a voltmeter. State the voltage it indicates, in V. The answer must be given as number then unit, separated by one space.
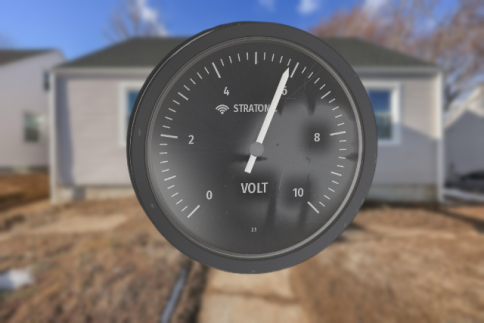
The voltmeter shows 5.8 V
